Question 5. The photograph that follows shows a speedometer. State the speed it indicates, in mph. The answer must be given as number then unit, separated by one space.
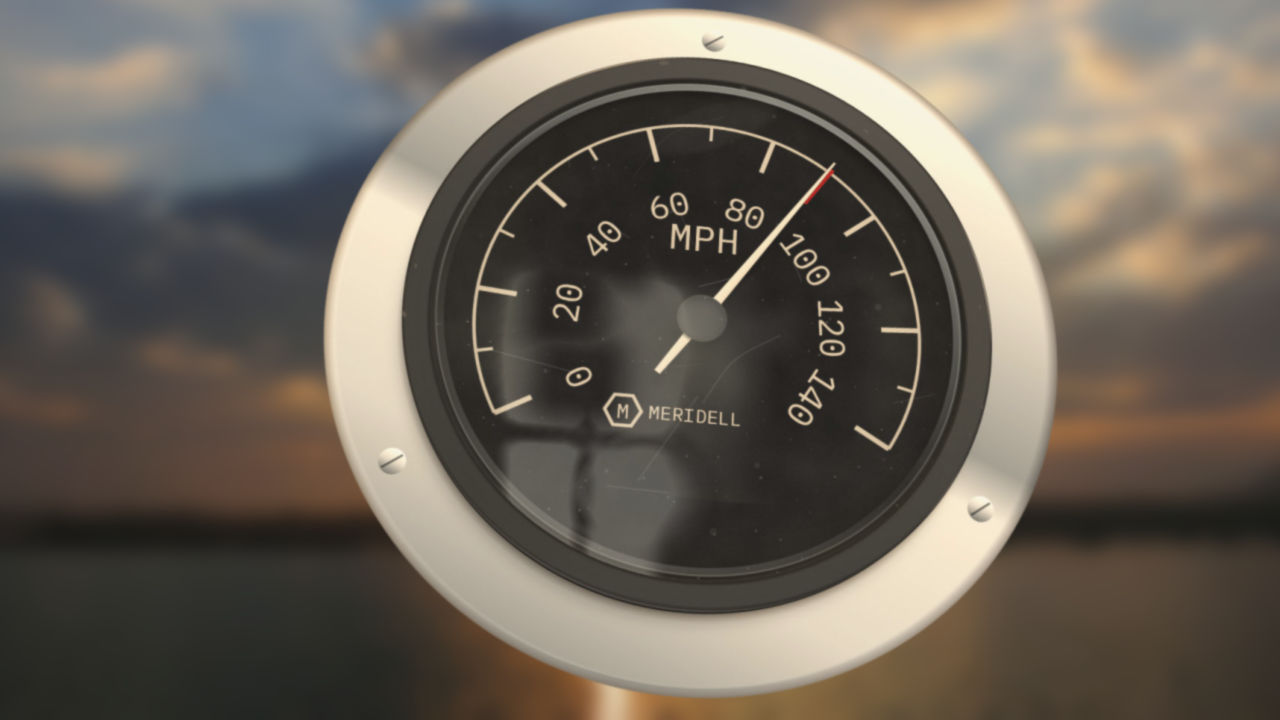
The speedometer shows 90 mph
